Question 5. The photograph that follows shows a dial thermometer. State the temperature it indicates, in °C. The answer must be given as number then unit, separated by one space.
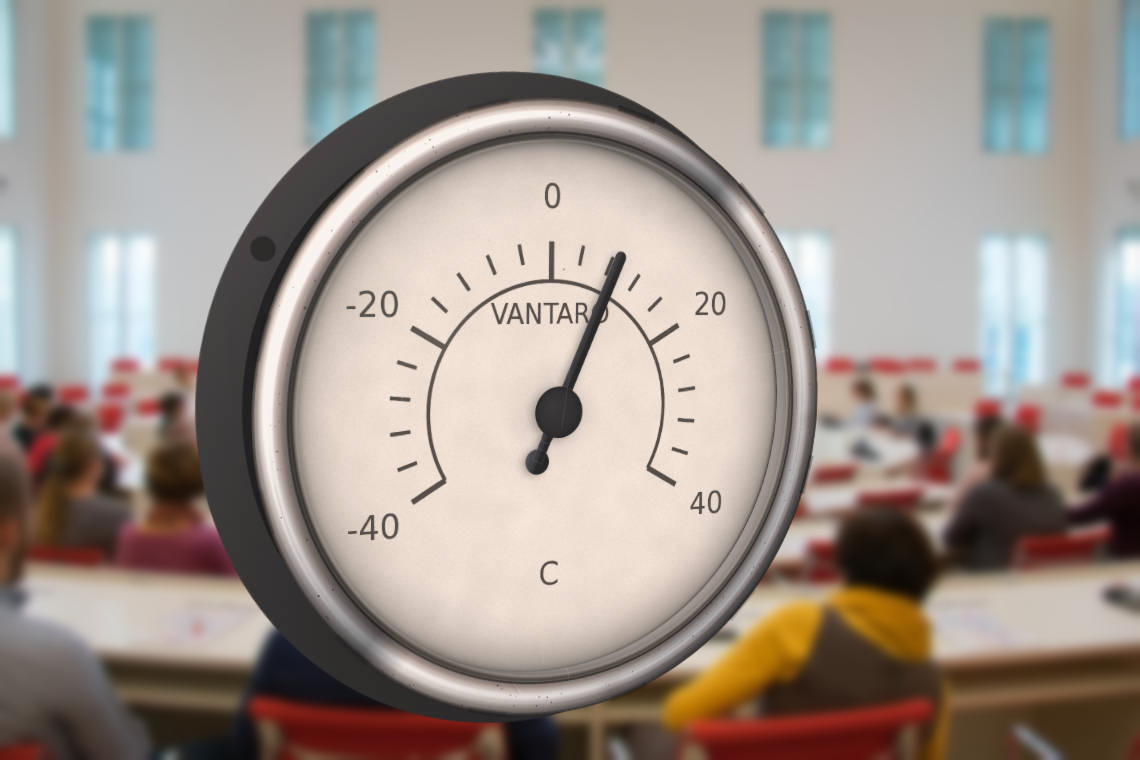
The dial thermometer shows 8 °C
